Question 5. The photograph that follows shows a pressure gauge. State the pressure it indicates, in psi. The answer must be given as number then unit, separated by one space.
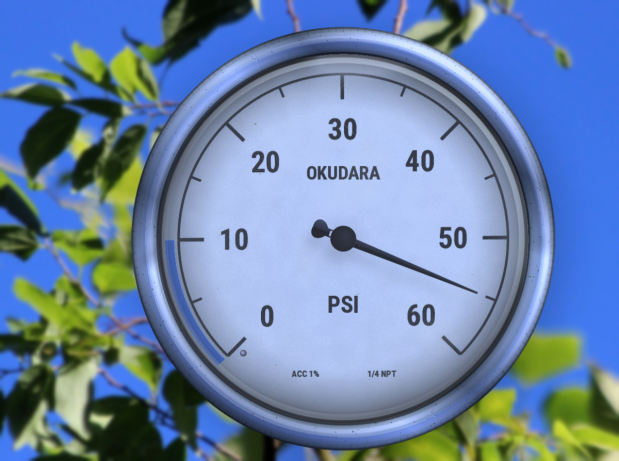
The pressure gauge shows 55 psi
